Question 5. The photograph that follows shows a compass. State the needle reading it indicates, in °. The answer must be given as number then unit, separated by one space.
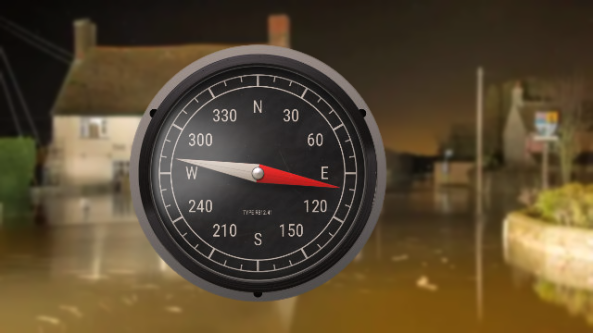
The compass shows 100 °
